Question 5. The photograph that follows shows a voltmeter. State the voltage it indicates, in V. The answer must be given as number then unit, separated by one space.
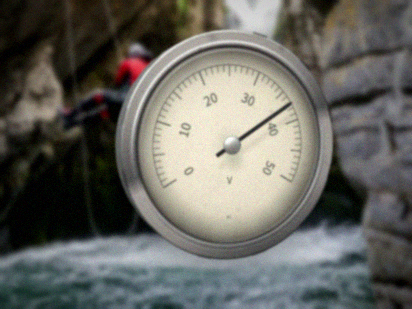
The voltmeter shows 37 V
